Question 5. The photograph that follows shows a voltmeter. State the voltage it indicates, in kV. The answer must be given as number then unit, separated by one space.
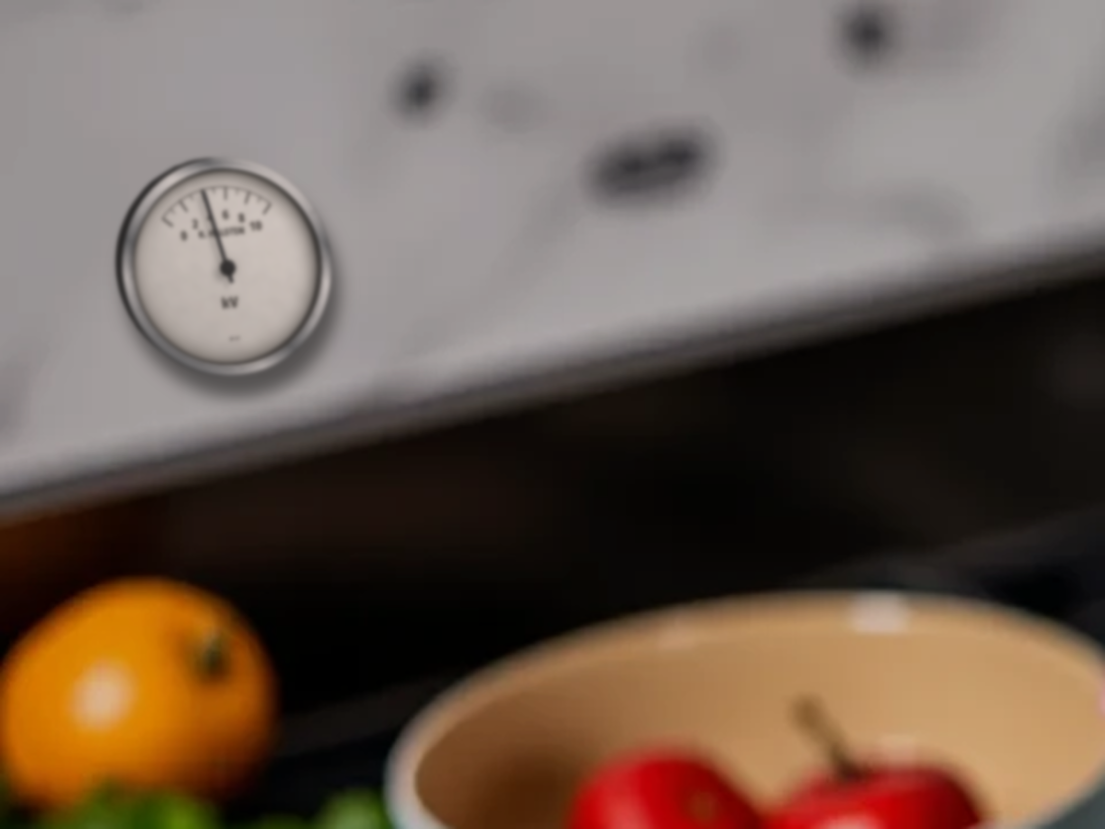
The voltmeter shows 4 kV
